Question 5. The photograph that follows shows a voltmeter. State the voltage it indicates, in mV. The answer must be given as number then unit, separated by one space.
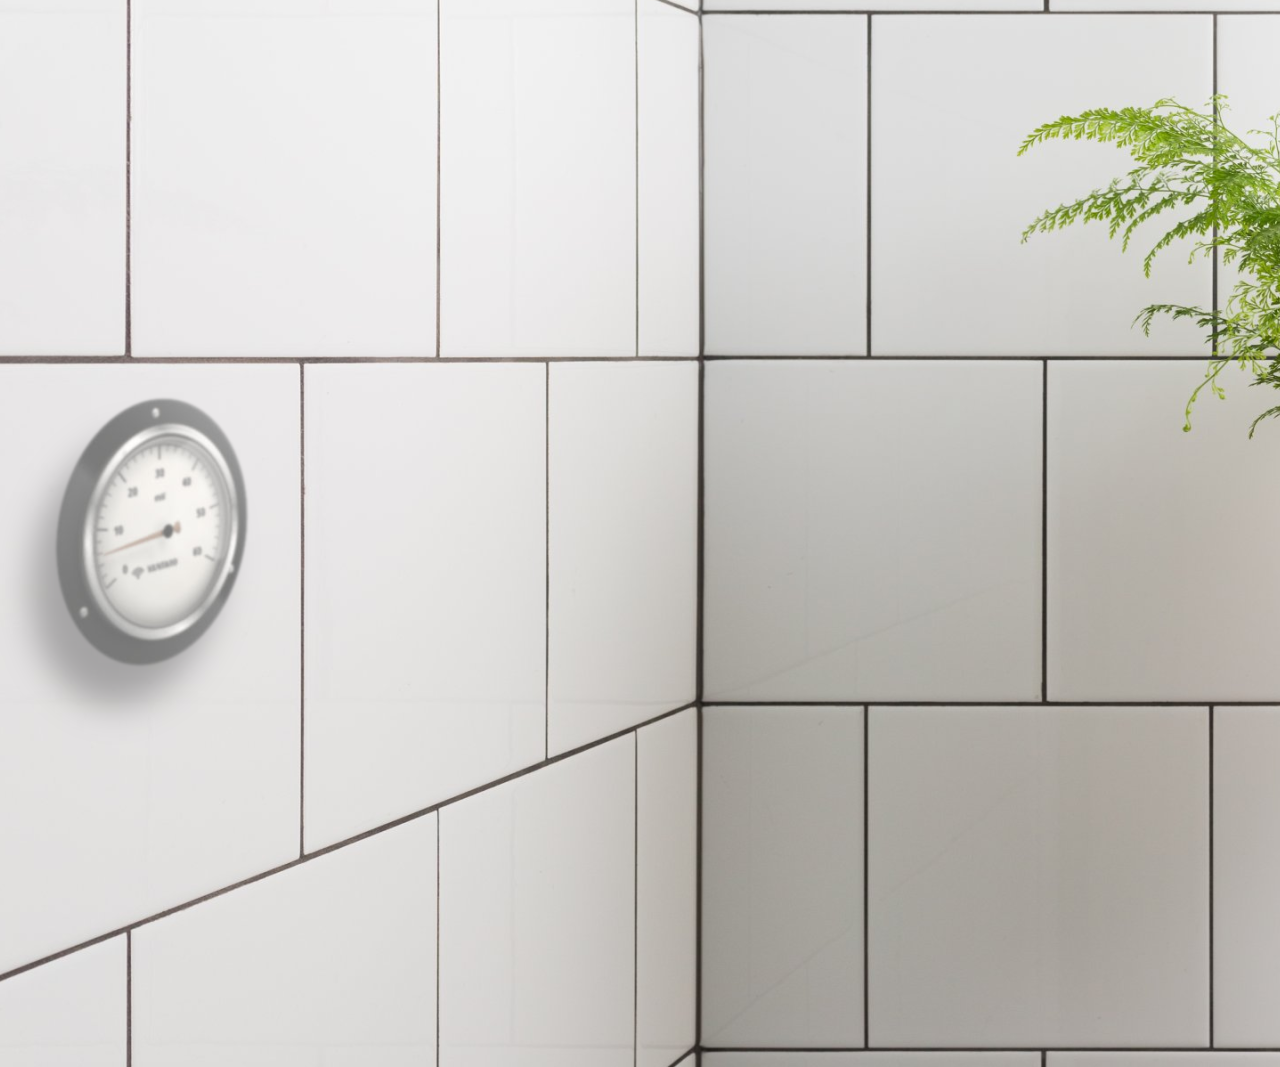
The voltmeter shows 6 mV
